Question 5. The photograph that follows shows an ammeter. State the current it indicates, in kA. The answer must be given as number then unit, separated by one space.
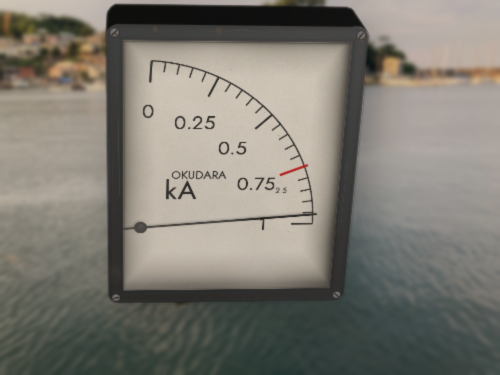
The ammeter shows 0.95 kA
